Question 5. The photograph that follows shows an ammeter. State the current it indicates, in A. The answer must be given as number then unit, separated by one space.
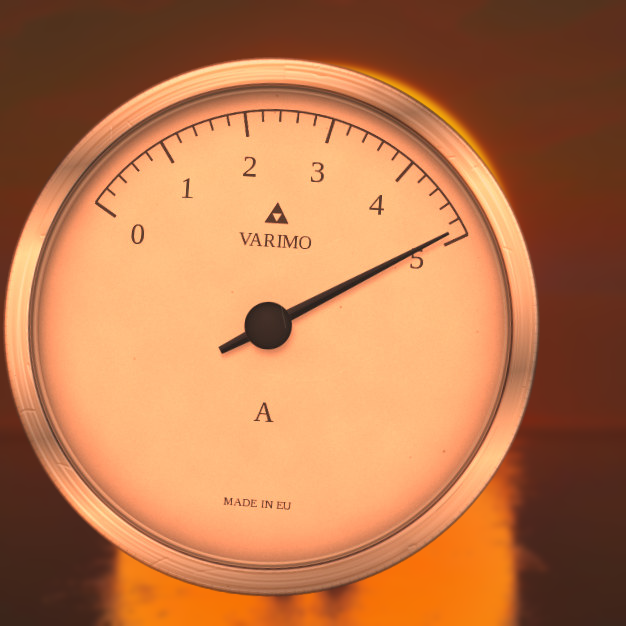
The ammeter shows 4.9 A
